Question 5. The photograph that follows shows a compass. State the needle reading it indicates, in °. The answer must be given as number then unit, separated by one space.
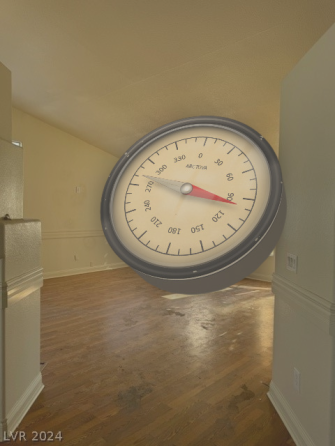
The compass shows 100 °
